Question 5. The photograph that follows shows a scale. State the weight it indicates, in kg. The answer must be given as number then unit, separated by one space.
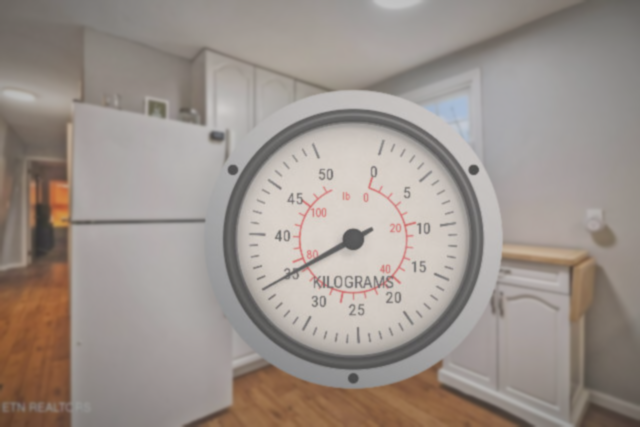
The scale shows 35 kg
